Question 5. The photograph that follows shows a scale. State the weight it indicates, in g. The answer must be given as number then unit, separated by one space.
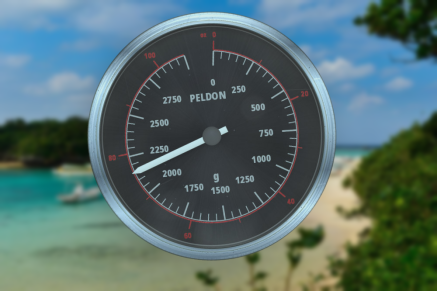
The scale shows 2150 g
